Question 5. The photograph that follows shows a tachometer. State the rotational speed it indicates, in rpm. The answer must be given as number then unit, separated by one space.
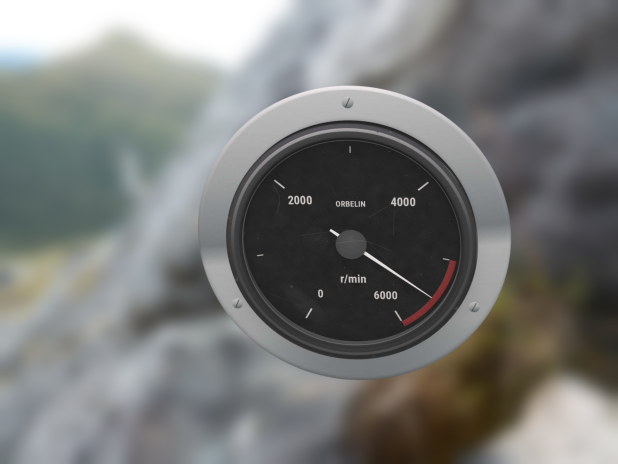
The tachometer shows 5500 rpm
